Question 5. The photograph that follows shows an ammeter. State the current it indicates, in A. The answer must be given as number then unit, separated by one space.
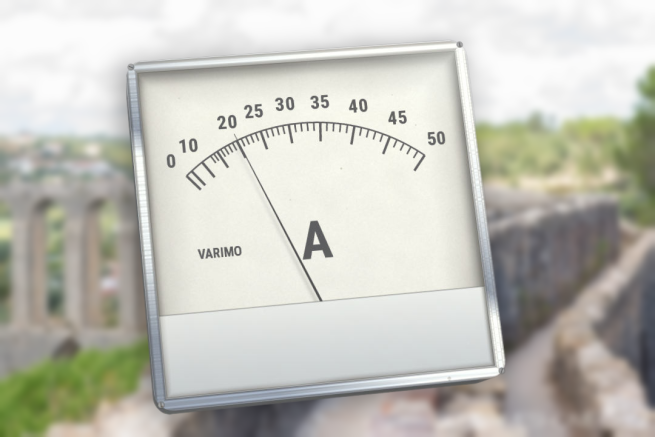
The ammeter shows 20 A
